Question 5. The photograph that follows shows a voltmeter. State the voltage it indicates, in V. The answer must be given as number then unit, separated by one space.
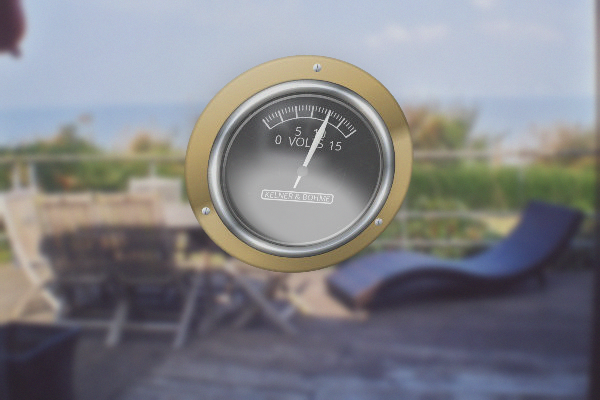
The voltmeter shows 10 V
